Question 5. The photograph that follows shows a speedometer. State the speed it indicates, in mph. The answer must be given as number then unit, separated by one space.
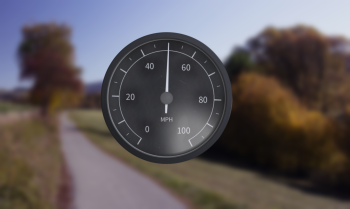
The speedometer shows 50 mph
